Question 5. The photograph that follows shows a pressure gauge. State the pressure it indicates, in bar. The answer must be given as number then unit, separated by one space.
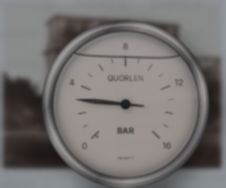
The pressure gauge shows 3 bar
